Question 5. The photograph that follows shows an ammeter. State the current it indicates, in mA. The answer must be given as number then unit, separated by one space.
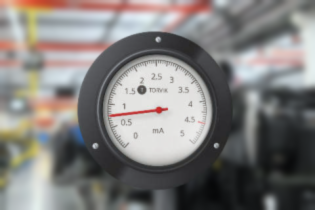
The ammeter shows 0.75 mA
